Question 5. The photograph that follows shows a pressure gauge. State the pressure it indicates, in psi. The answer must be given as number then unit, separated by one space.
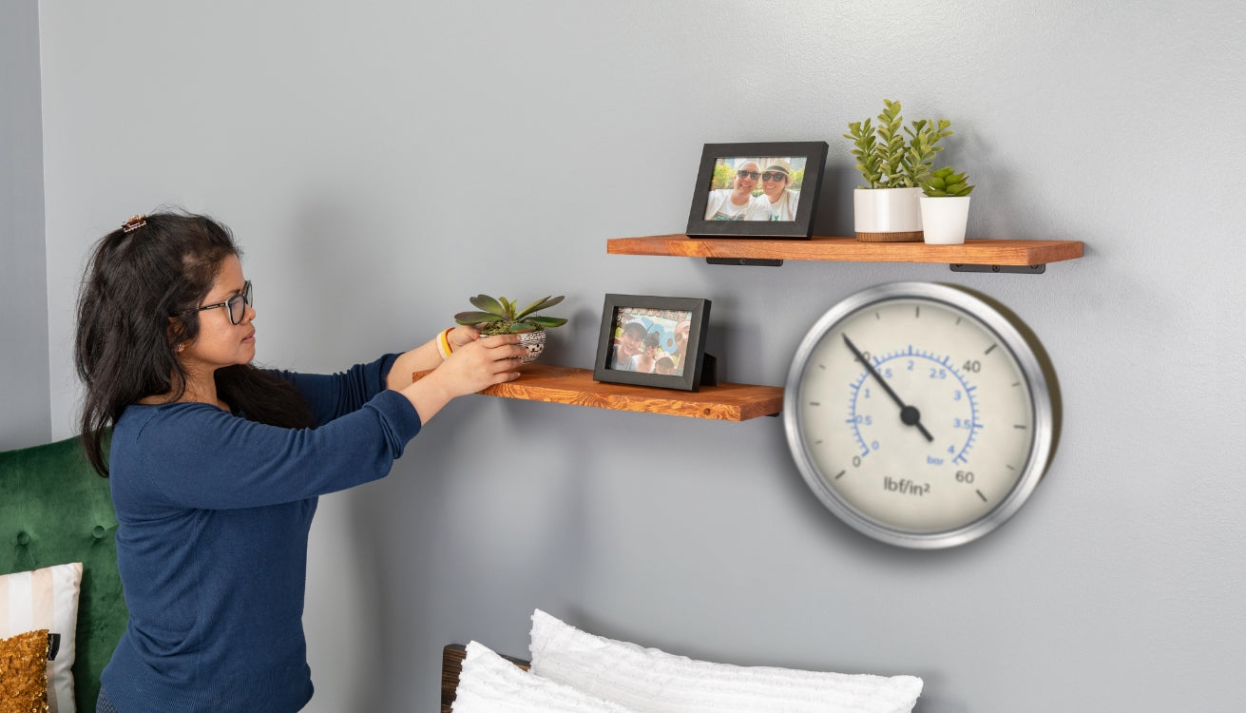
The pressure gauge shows 20 psi
